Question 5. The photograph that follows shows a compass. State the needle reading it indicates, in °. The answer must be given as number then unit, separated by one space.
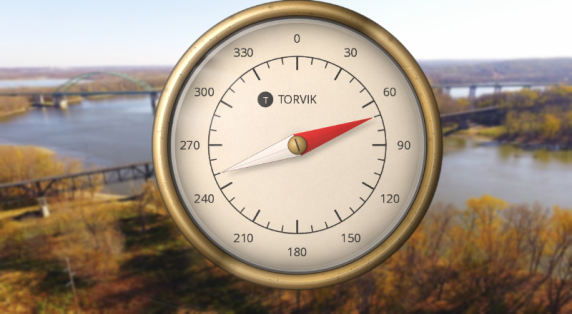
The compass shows 70 °
